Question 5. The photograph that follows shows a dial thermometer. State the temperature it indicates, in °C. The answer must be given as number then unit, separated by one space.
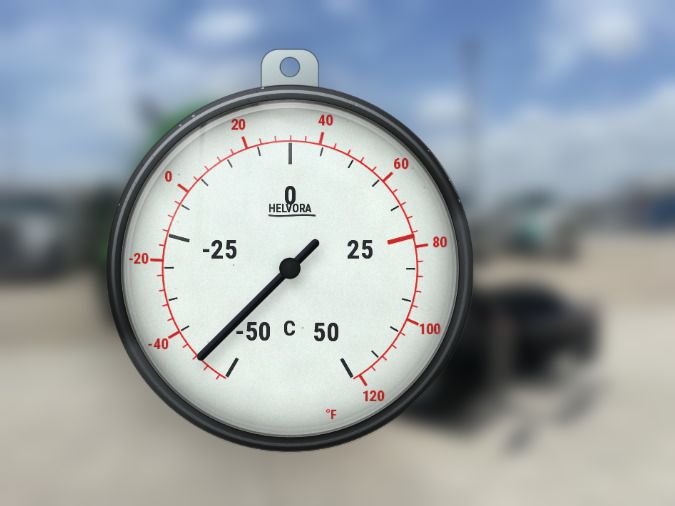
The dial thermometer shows -45 °C
